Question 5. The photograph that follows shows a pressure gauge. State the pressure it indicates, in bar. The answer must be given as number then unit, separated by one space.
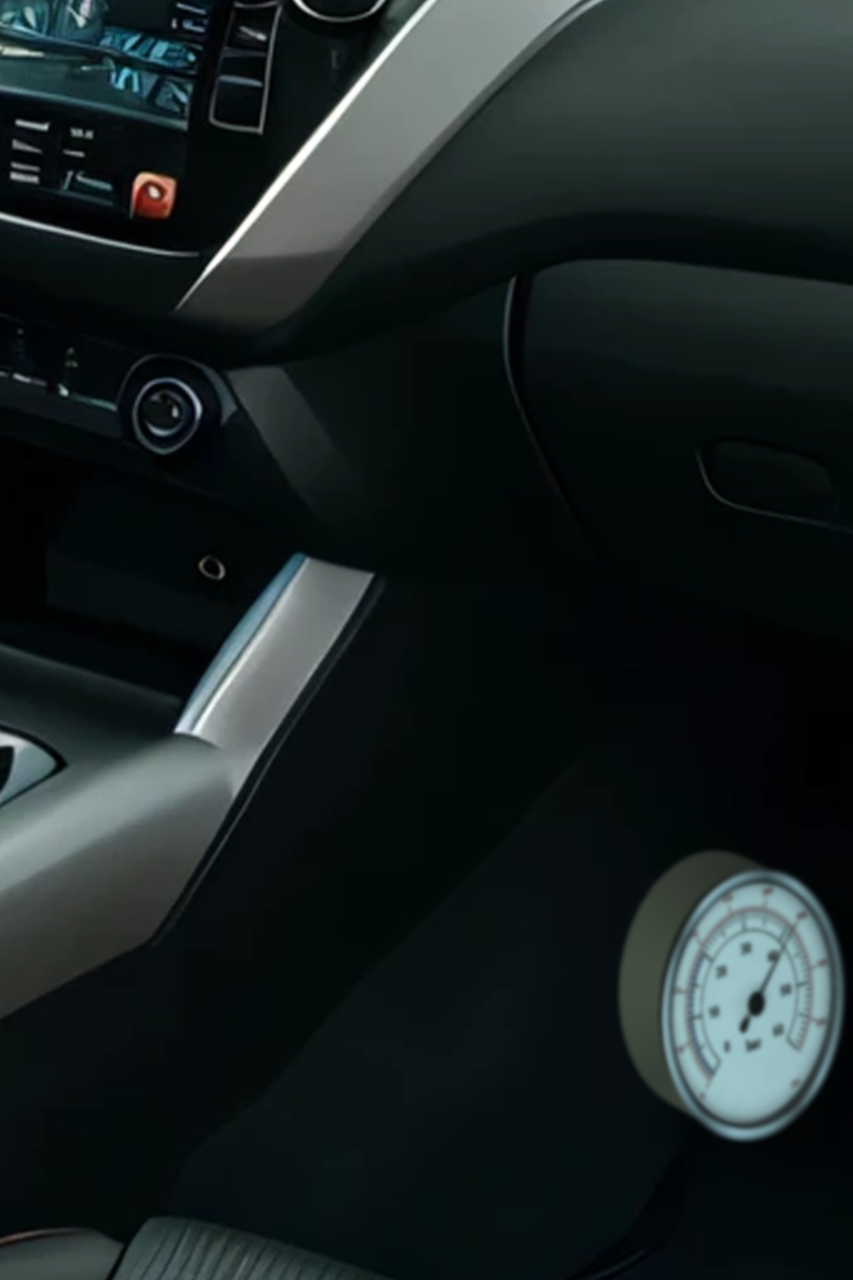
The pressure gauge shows 40 bar
